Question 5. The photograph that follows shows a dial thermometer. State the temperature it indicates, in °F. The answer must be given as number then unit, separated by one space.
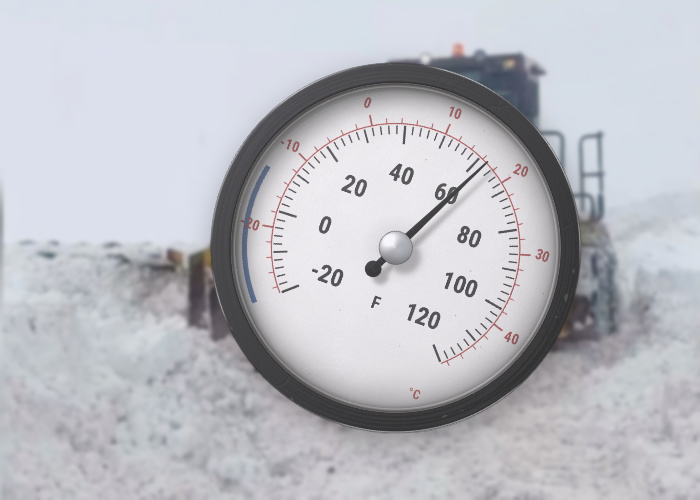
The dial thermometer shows 62 °F
